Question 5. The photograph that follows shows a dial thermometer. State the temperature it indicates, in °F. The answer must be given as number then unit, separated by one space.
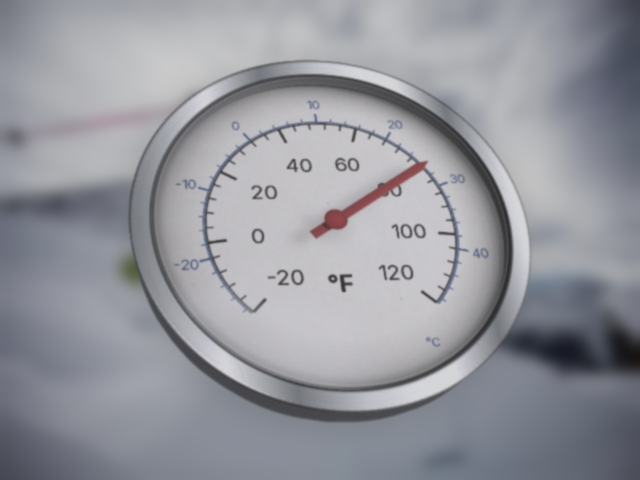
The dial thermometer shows 80 °F
